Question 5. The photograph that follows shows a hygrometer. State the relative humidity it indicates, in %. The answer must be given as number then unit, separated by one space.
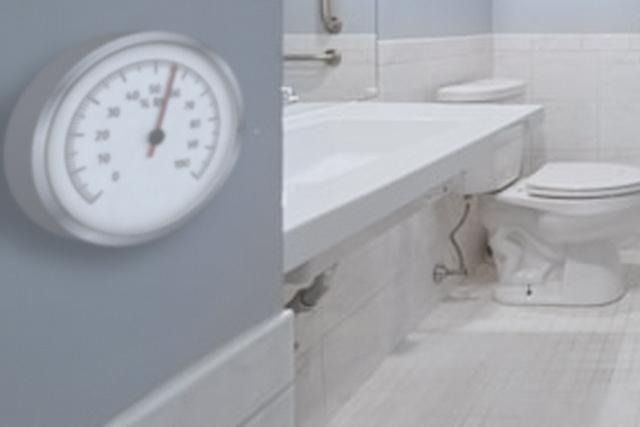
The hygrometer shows 55 %
